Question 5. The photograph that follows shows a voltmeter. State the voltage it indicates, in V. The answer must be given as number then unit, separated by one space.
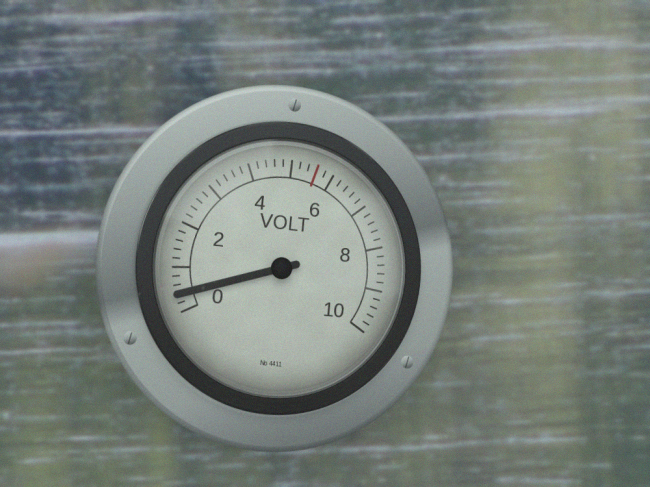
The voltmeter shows 0.4 V
